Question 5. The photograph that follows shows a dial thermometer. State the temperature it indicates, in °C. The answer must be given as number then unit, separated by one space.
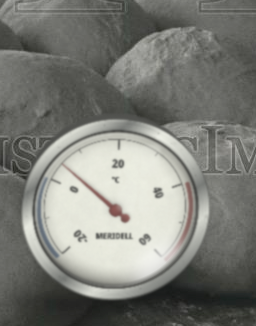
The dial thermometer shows 5 °C
